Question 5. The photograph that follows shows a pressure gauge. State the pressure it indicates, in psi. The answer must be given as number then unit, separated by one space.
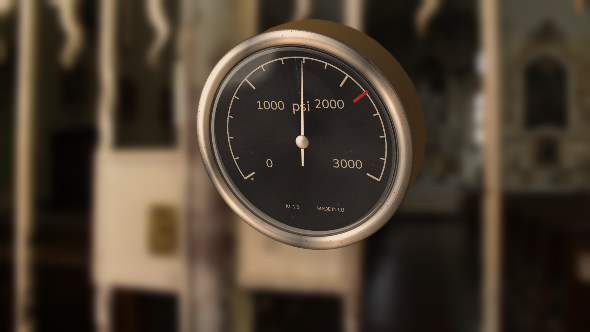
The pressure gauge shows 1600 psi
